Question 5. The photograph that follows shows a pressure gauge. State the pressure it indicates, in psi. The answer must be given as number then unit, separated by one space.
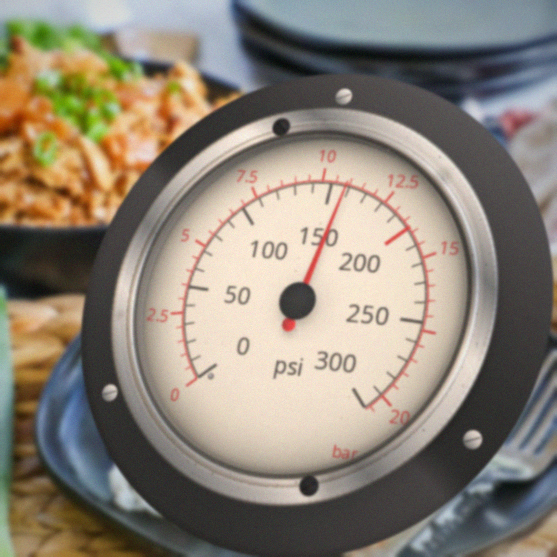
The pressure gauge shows 160 psi
